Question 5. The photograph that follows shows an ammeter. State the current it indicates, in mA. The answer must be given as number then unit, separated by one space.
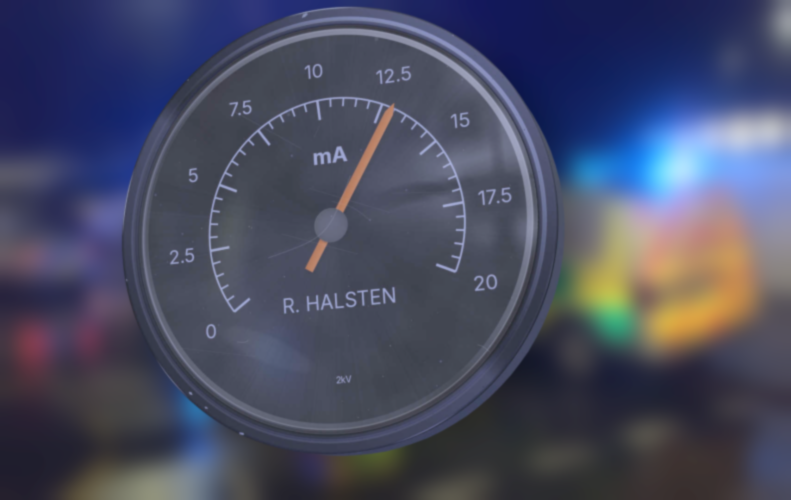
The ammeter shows 13 mA
